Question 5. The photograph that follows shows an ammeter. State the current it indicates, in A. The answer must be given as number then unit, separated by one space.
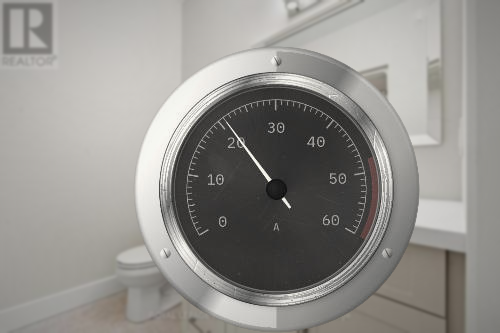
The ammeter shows 21 A
